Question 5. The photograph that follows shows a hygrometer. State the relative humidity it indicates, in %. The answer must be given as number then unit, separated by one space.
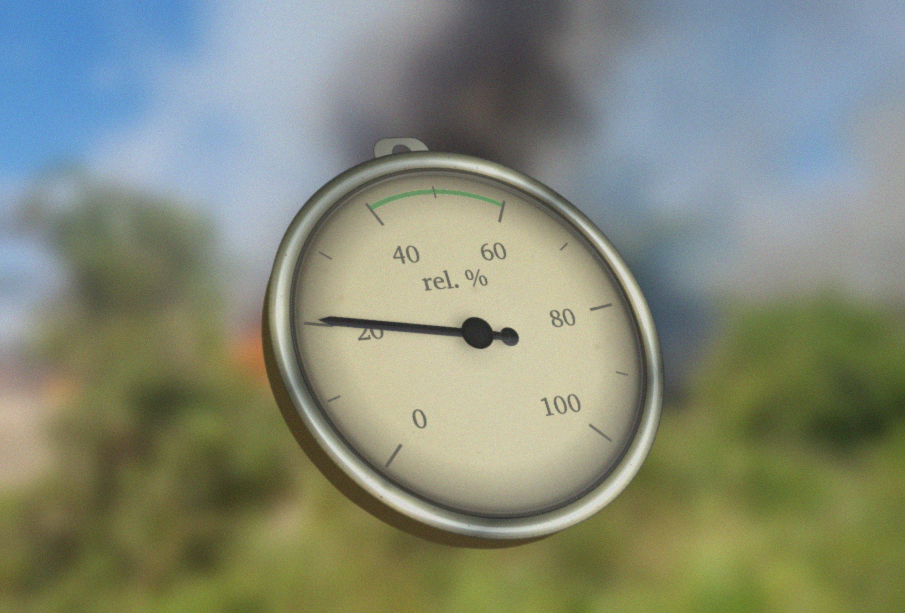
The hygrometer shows 20 %
